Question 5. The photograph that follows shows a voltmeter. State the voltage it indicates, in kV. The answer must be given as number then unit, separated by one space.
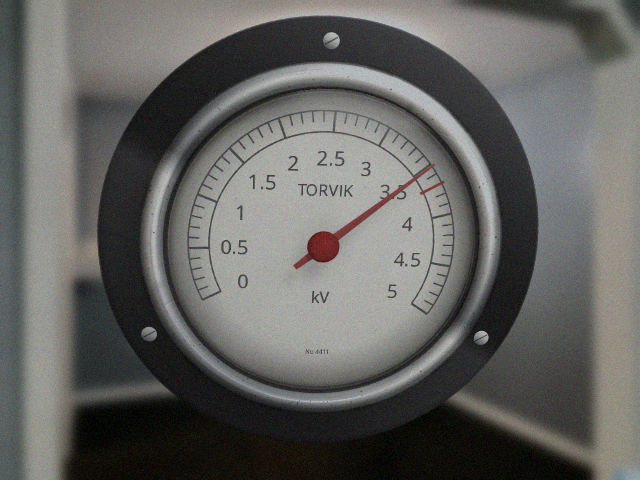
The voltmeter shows 3.5 kV
